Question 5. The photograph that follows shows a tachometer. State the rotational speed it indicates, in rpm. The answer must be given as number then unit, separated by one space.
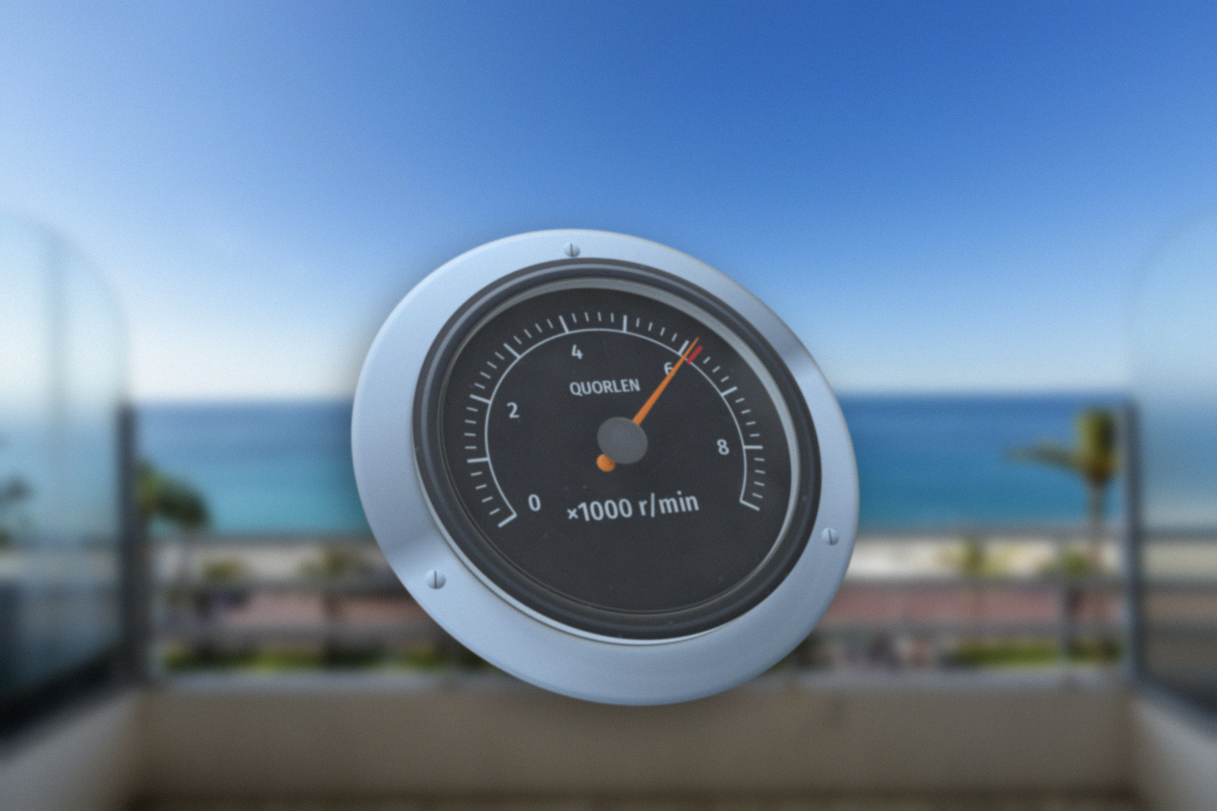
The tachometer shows 6100 rpm
